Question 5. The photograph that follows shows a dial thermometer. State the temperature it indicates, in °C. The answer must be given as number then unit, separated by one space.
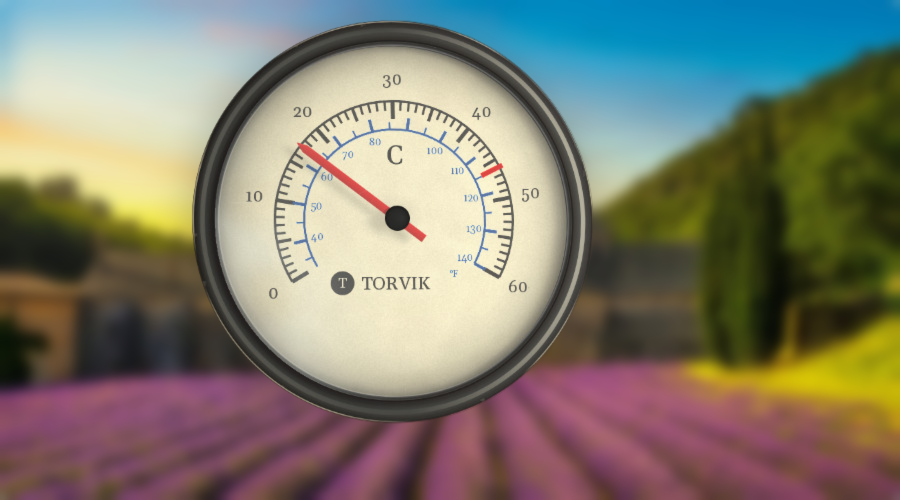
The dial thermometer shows 17 °C
